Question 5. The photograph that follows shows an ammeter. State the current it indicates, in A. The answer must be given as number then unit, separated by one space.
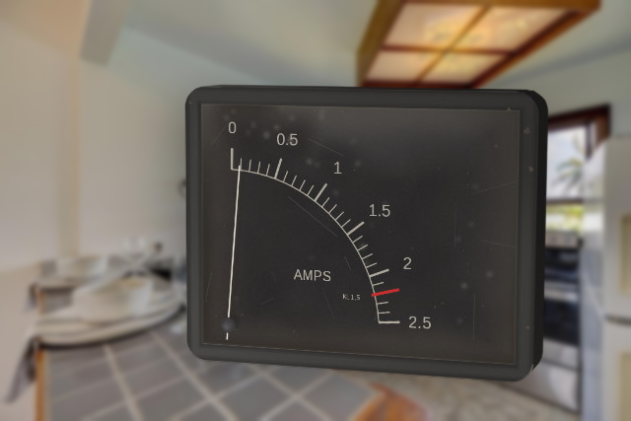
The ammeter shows 0.1 A
